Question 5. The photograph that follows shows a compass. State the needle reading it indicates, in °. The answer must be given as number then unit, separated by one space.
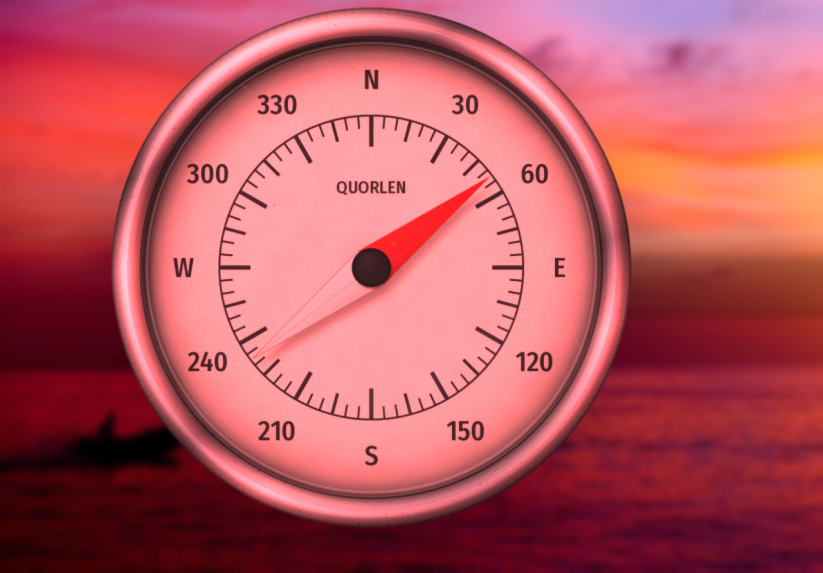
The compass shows 52.5 °
